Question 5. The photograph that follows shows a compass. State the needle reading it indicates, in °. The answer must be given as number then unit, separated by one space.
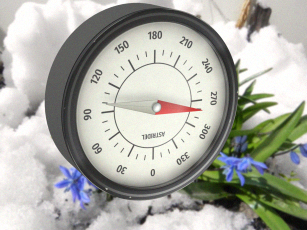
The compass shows 280 °
